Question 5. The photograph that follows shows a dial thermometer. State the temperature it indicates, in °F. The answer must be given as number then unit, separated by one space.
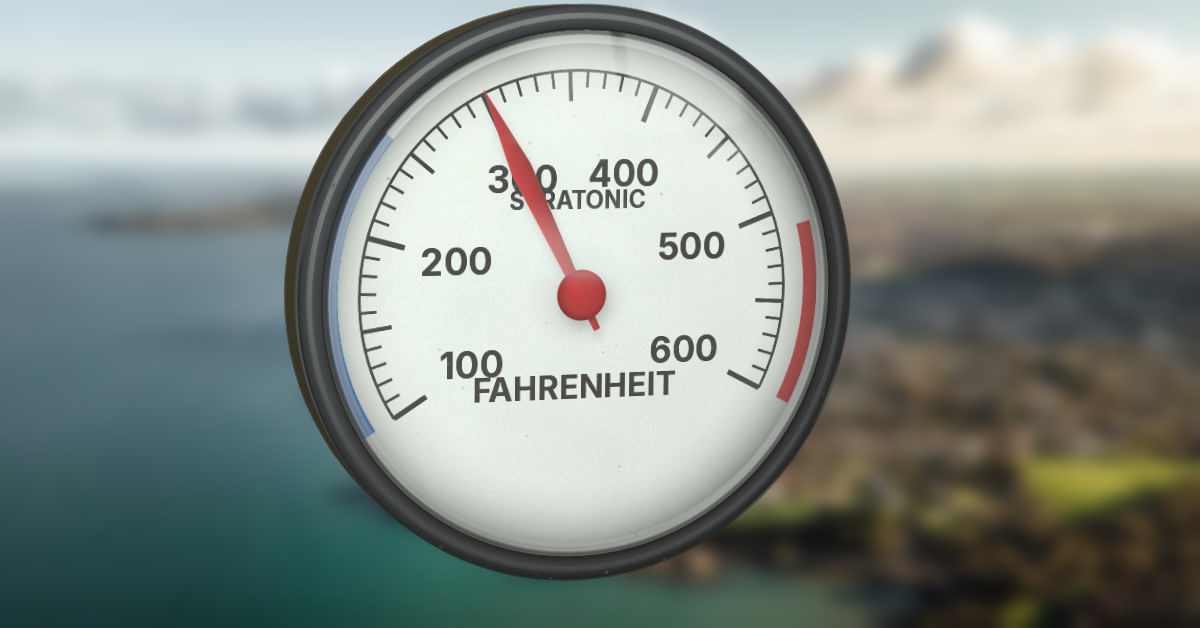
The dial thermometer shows 300 °F
